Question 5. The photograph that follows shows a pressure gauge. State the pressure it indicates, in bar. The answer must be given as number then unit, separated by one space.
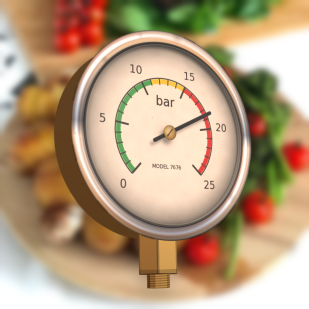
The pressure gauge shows 18.5 bar
